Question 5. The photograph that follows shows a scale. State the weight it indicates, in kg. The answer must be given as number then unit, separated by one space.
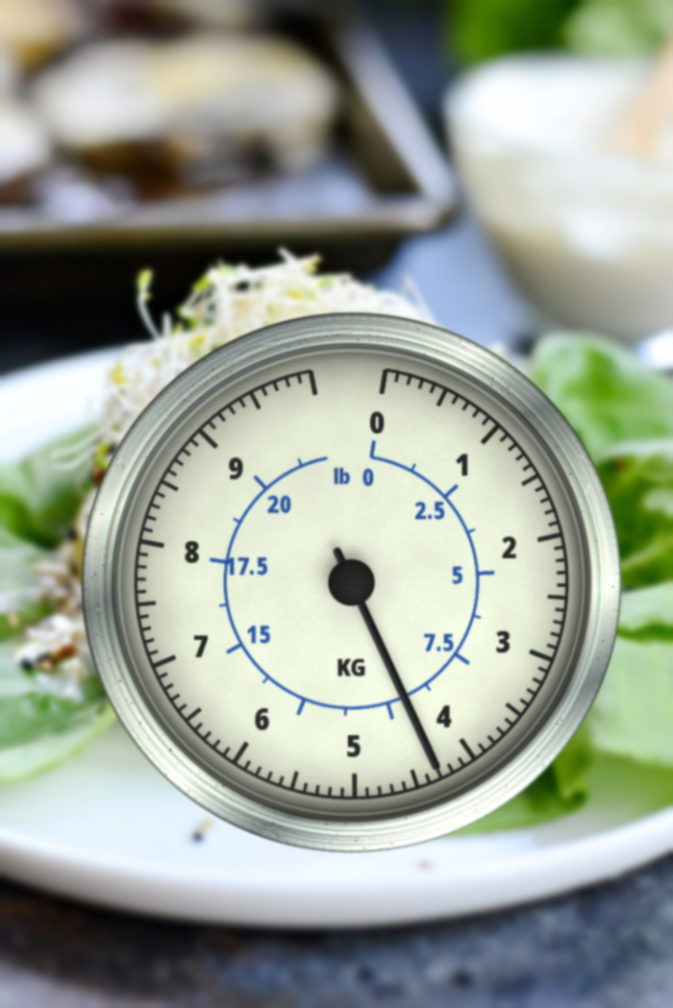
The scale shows 4.3 kg
